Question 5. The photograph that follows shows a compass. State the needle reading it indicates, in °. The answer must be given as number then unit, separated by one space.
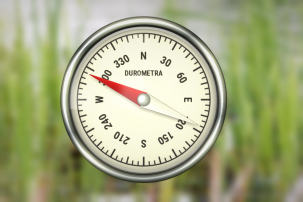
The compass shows 295 °
